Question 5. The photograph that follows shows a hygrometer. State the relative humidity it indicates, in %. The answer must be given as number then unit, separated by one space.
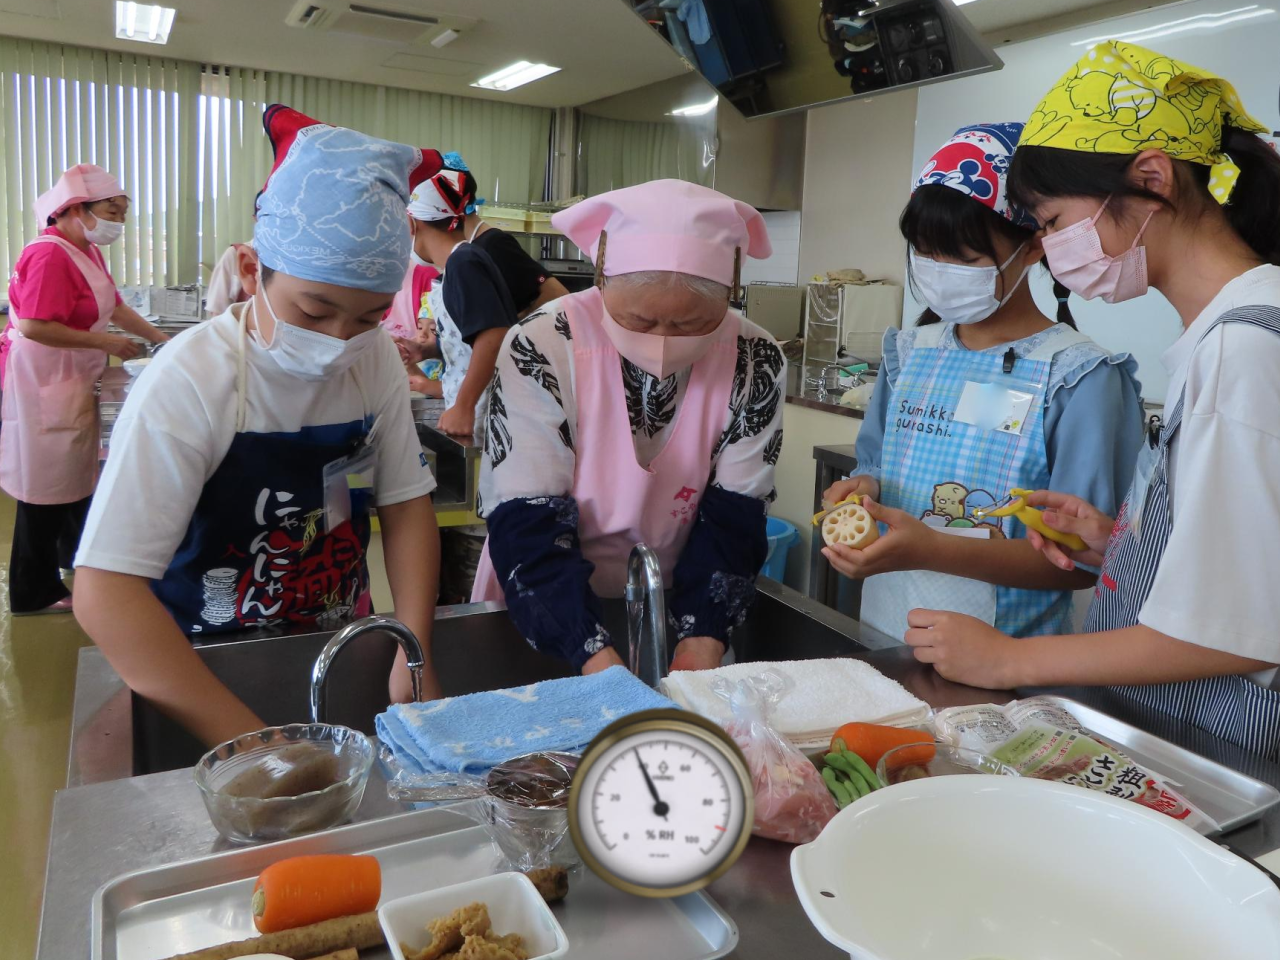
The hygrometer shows 40 %
